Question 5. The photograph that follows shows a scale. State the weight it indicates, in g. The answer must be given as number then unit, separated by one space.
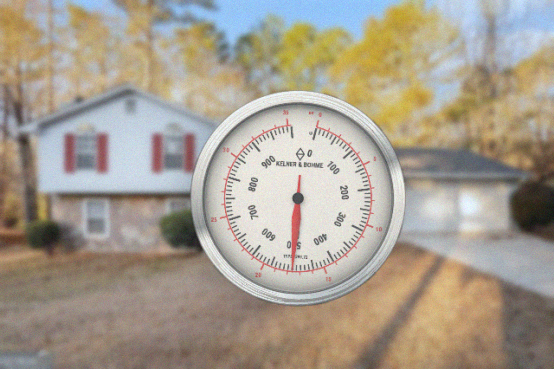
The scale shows 500 g
